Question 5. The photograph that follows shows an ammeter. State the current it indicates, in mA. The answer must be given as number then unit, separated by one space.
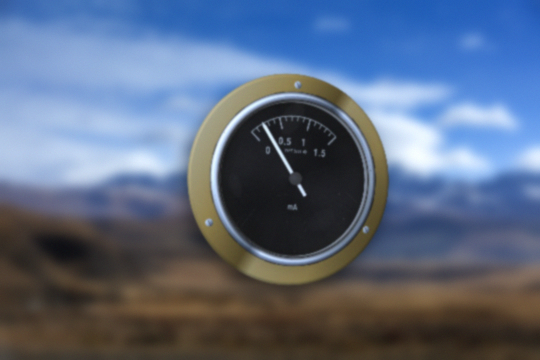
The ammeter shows 0.2 mA
